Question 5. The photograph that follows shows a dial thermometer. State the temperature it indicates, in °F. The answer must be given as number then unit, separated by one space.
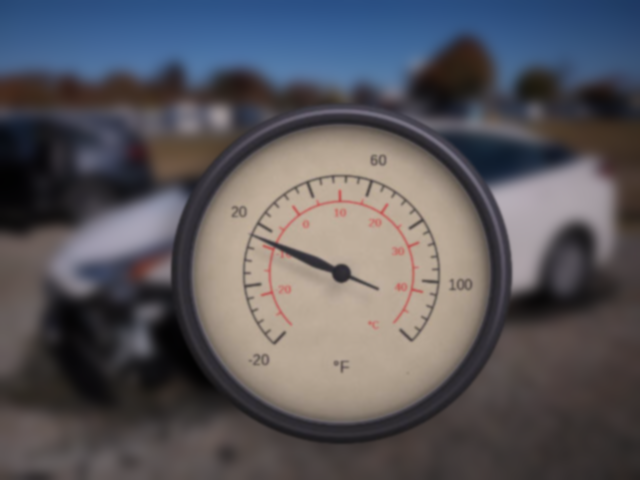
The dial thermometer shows 16 °F
